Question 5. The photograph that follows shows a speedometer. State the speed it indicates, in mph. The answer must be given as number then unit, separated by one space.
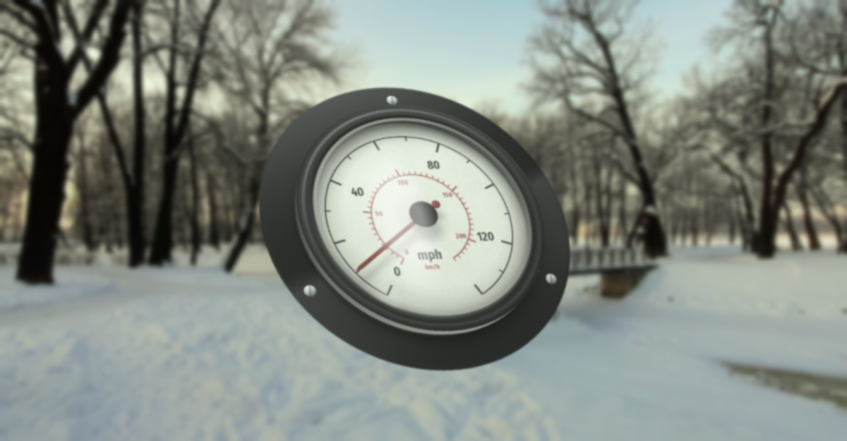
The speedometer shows 10 mph
